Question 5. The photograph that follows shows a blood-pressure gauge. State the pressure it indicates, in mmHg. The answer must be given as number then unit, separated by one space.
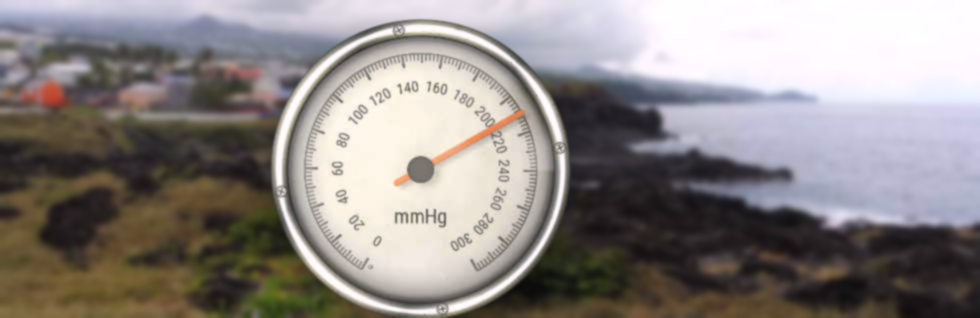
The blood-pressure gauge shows 210 mmHg
